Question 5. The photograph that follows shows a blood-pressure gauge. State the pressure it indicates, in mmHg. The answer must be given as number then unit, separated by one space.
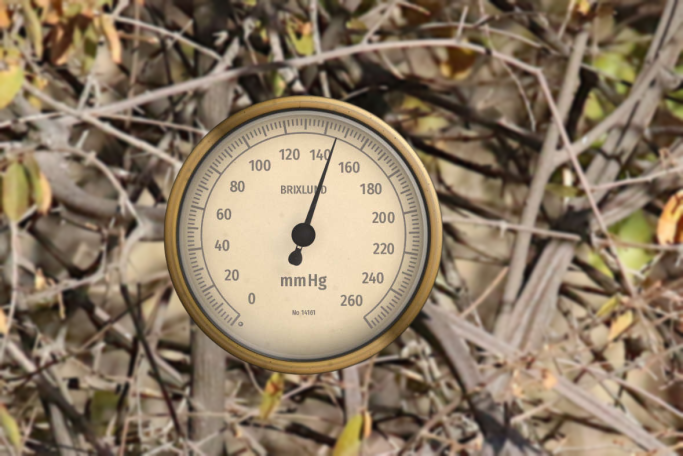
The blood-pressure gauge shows 146 mmHg
